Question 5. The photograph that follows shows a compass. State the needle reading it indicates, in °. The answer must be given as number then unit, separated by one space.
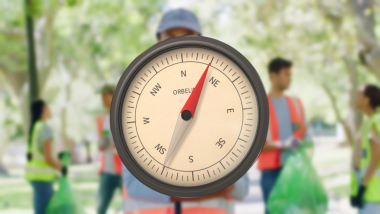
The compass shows 30 °
